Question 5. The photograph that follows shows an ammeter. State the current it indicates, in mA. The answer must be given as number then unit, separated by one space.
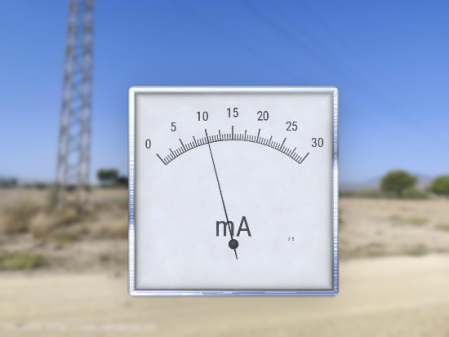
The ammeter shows 10 mA
